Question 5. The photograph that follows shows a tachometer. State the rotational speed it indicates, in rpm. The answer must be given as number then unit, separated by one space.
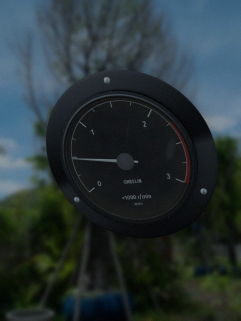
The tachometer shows 500 rpm
